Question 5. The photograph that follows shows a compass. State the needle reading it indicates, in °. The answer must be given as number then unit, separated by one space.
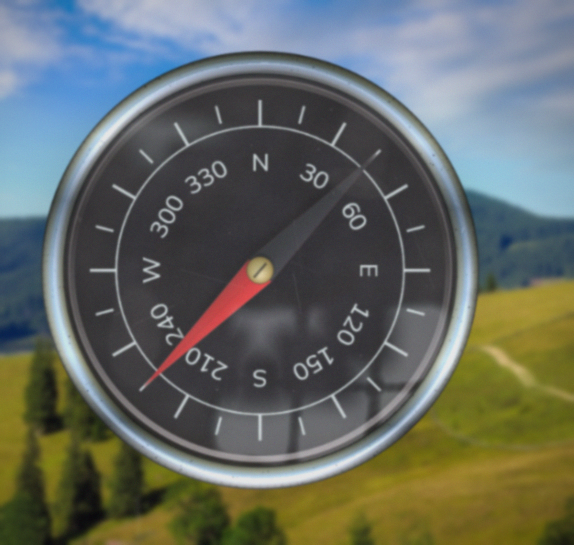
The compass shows 225 °
